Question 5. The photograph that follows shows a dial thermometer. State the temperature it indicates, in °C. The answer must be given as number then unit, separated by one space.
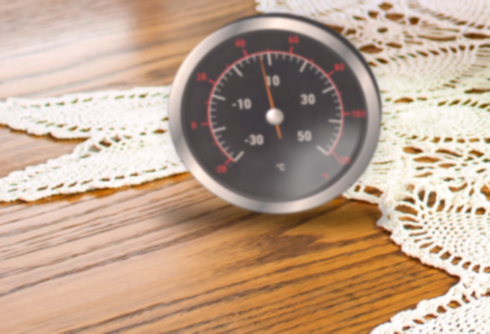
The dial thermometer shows 8 °C
